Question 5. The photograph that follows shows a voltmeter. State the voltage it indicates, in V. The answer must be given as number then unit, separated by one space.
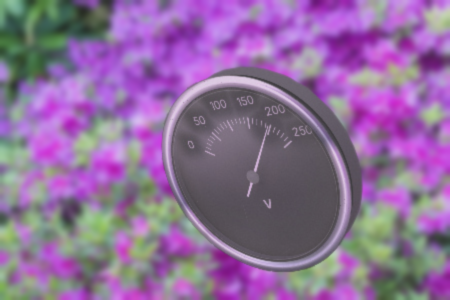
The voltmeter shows 200 V
